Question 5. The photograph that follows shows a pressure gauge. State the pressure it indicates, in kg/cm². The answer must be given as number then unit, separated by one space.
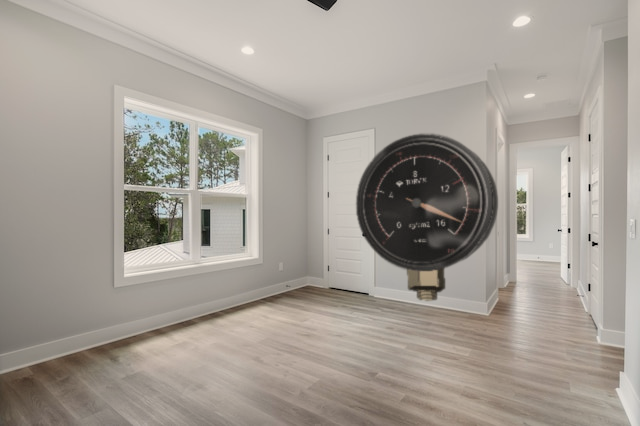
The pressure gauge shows 15 kg/cm²
